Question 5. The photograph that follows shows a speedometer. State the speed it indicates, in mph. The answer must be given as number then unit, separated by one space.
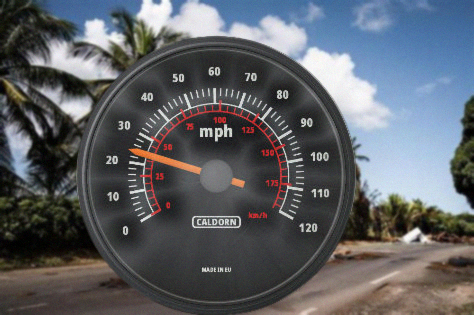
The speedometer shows 24 mph
